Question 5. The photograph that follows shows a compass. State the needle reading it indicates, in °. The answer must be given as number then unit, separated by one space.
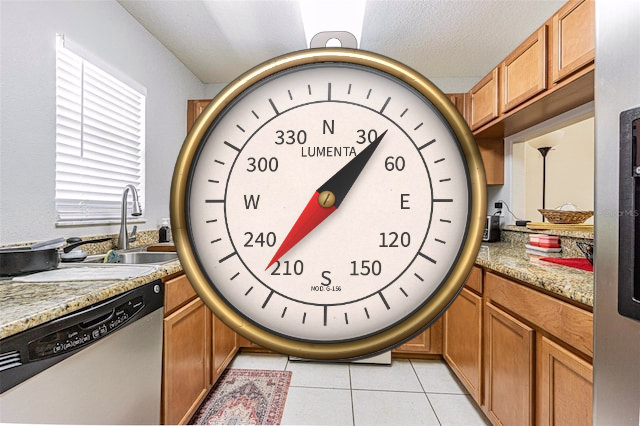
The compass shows 220 °
